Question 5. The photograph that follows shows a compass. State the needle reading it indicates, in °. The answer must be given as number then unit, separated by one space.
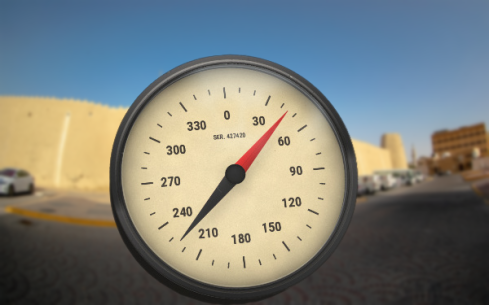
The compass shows 45 °
